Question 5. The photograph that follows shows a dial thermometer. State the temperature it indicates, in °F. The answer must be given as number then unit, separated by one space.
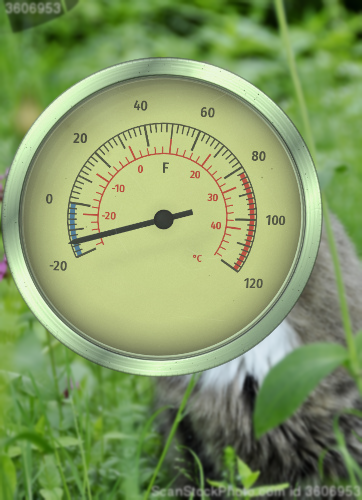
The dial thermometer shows -14 °F
